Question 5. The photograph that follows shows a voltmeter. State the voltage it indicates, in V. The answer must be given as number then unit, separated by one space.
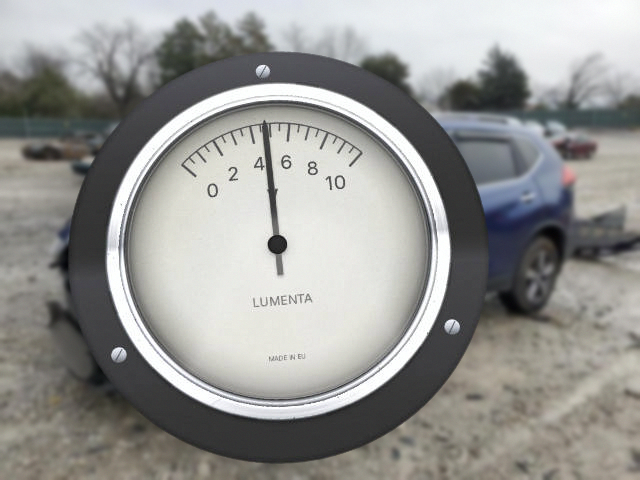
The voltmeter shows 4.75 V
